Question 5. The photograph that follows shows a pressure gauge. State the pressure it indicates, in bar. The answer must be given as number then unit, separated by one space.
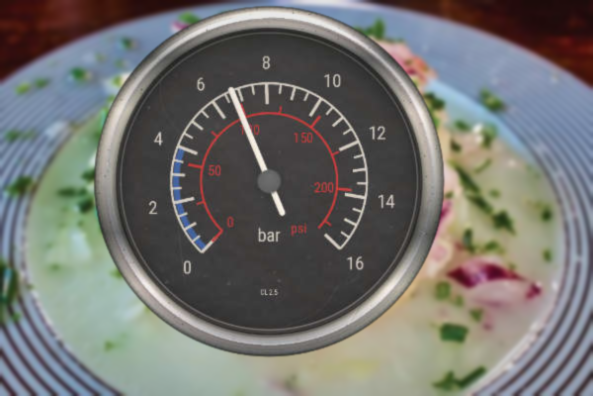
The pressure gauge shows 6.75 bar
